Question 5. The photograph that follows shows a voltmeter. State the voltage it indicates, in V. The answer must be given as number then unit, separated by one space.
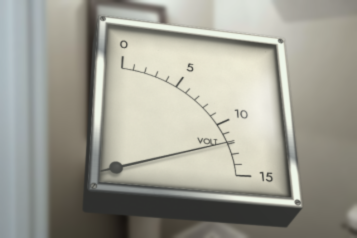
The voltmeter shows 12 V
